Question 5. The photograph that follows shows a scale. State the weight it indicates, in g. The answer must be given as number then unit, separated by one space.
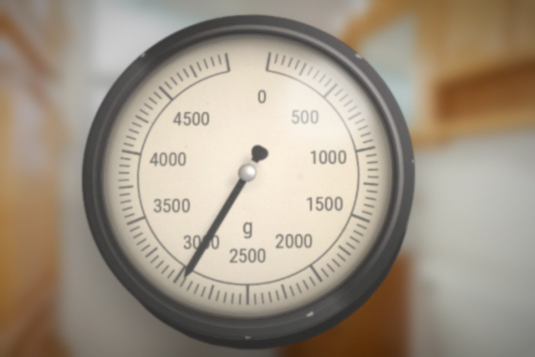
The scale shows 2950 g
